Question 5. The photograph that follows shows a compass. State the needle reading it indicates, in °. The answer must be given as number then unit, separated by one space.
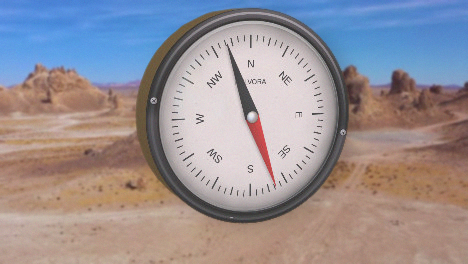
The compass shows 160 °
